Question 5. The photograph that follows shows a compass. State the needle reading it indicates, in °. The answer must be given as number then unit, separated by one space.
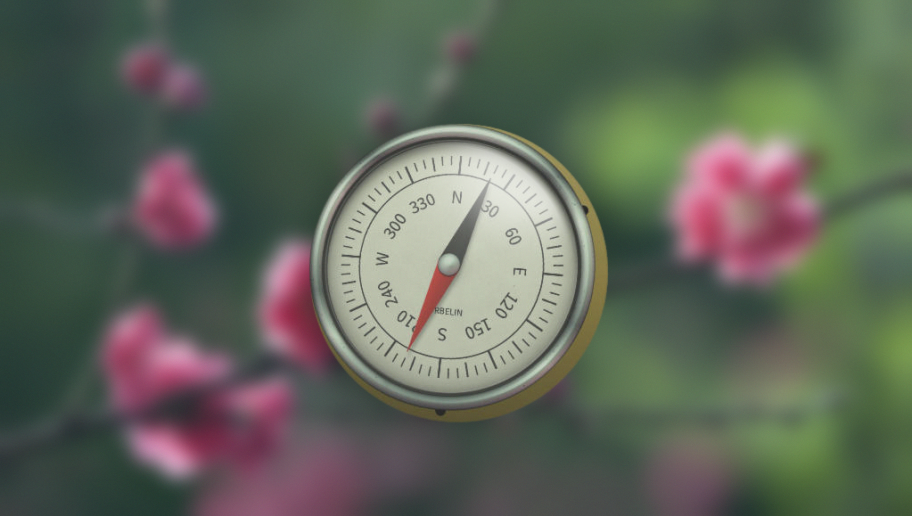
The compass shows 200 °
